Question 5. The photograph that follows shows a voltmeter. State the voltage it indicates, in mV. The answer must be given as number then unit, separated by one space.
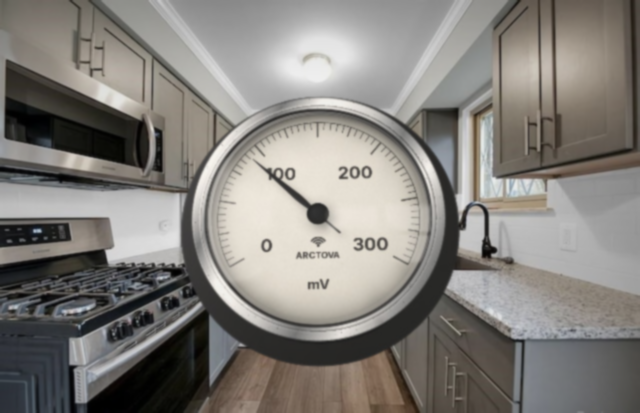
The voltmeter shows 90 mV
